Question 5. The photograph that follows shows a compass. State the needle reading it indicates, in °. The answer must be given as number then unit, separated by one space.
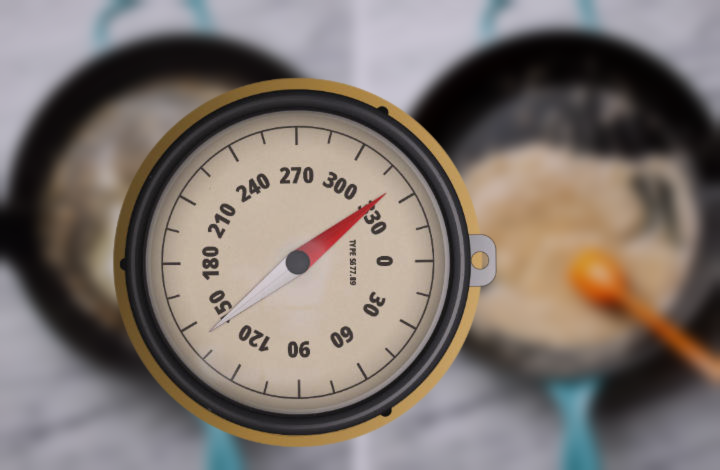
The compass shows 322.5 °
